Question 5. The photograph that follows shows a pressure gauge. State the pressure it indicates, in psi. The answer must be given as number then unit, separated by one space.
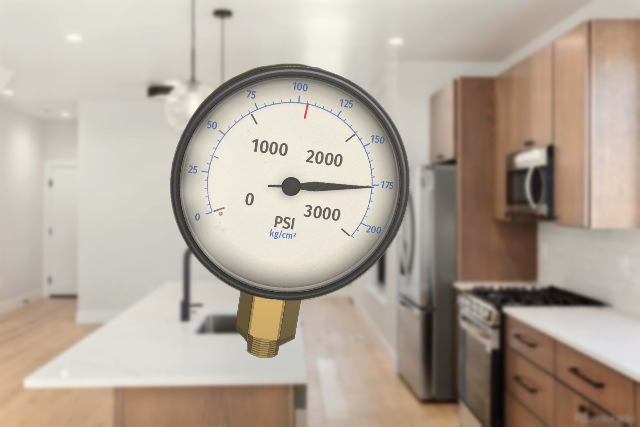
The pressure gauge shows 2500 psi
